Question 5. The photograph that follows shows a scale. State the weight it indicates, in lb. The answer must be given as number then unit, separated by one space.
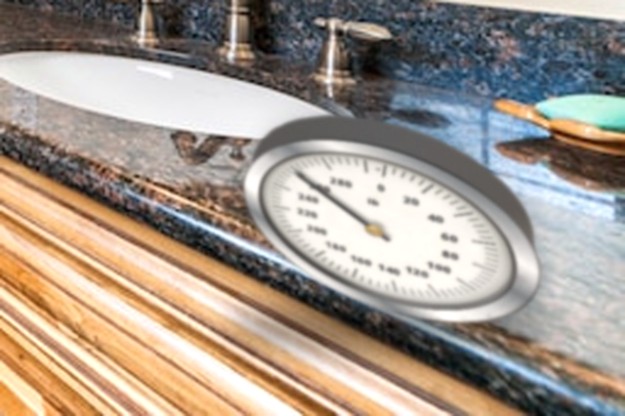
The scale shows 260 lb
